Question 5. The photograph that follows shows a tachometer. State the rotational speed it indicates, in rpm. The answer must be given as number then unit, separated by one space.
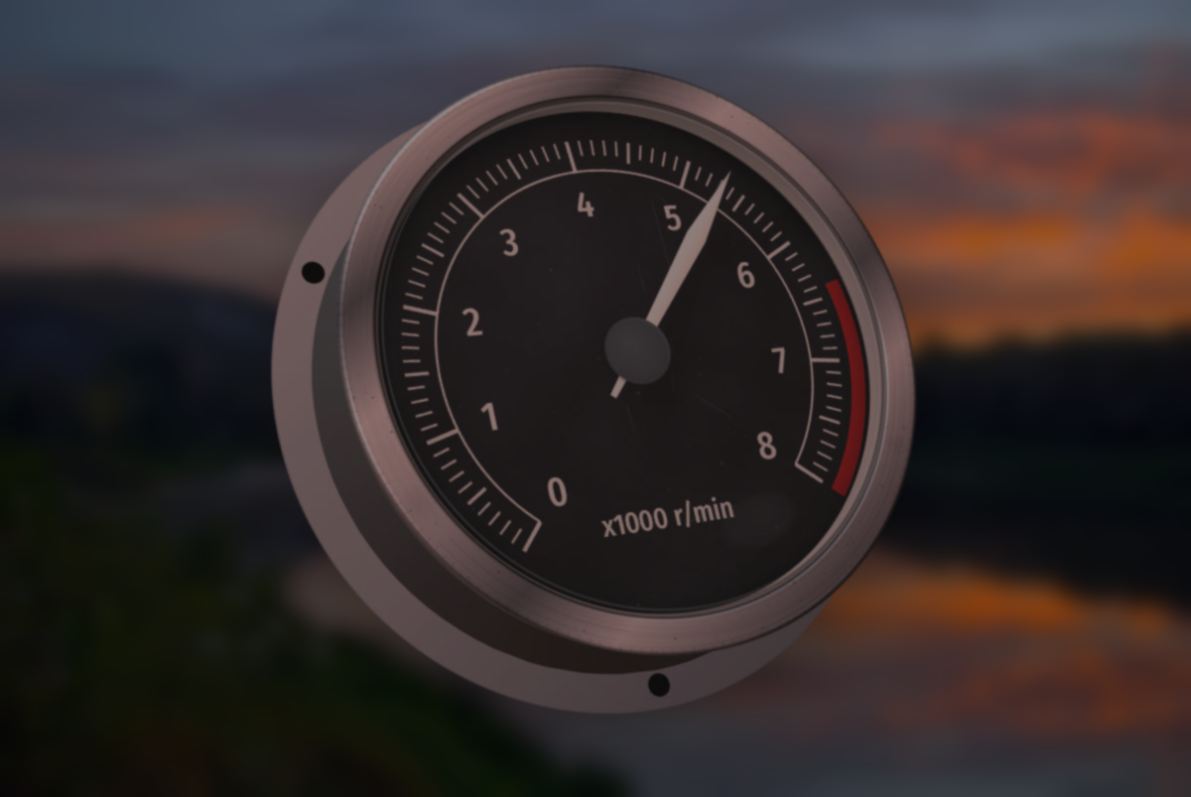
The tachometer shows 5300 rpm
